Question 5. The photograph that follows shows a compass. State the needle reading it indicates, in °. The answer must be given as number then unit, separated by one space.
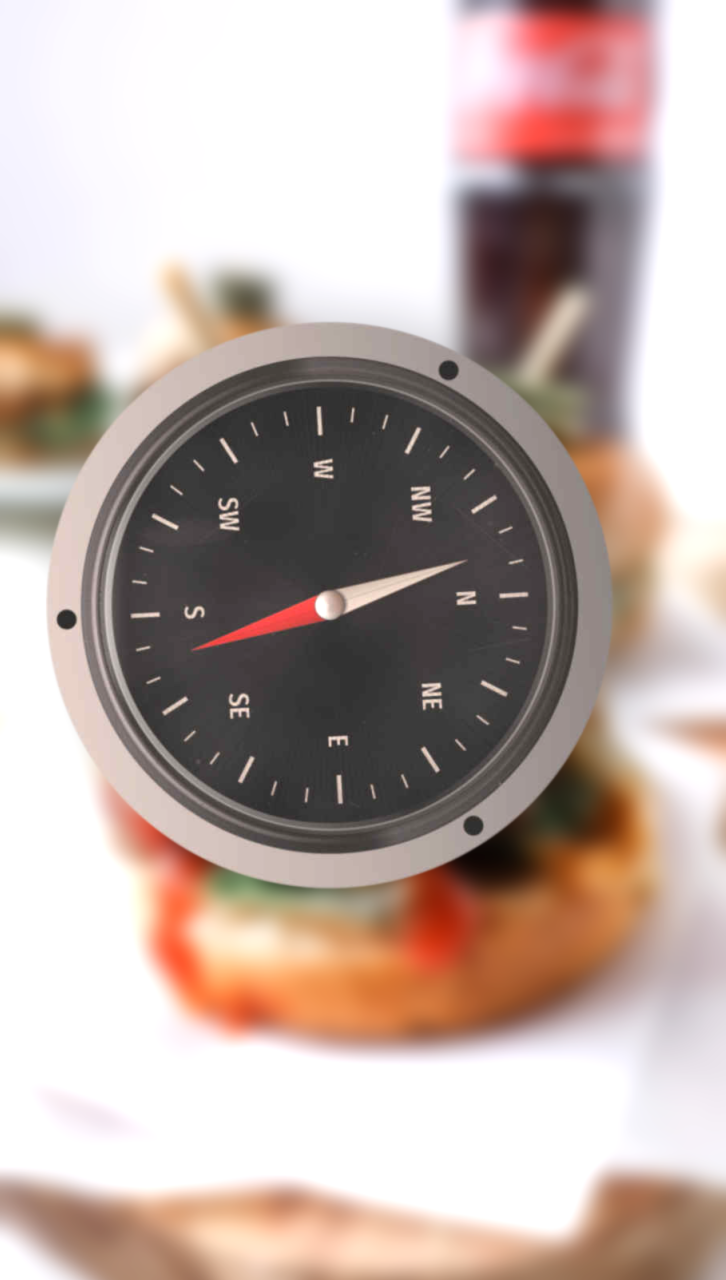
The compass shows 165 °
